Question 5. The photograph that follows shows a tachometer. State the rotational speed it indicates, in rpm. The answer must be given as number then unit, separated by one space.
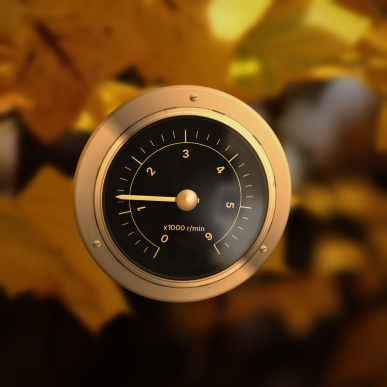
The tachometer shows 1300 rpm
